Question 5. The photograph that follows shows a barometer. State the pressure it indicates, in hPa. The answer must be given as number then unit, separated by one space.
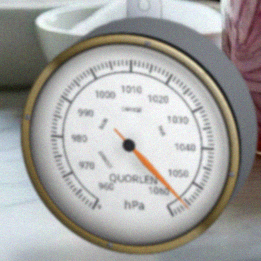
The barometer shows 1055 hPa
